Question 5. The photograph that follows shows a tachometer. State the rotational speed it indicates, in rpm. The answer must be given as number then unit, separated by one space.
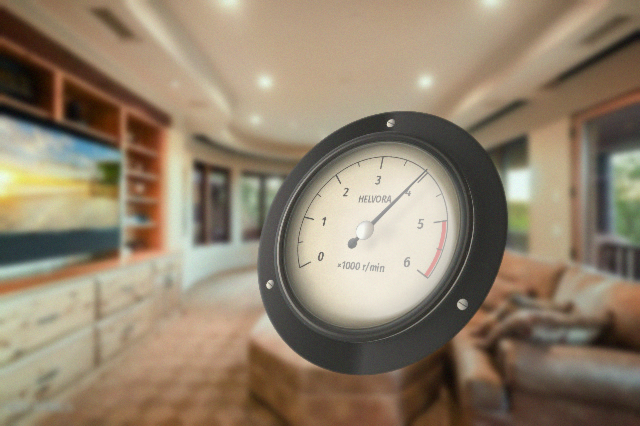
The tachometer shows 4000 rpm
